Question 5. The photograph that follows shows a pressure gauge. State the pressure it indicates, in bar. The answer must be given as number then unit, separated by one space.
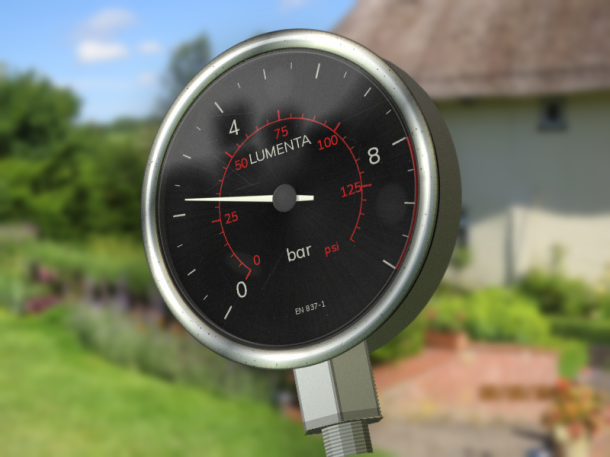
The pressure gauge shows 2.25 bar
